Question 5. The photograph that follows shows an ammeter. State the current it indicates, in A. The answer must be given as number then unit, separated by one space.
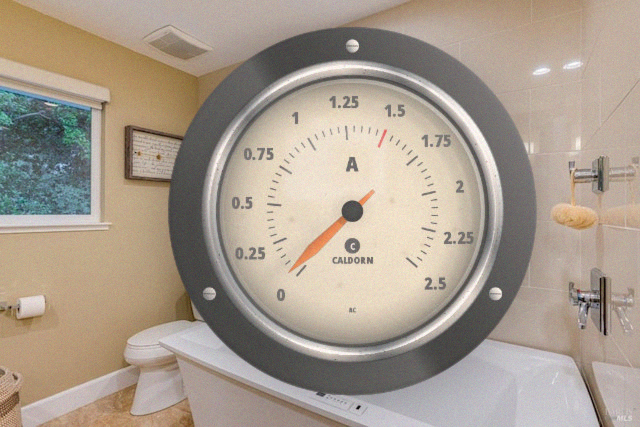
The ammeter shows 0.05 A
